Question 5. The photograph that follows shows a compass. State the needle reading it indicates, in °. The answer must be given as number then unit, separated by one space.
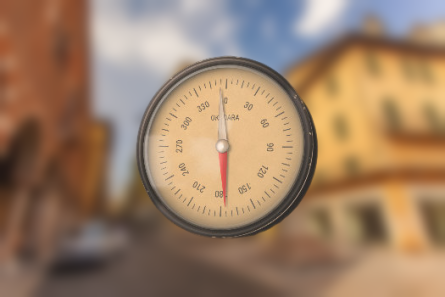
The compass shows 175 °
